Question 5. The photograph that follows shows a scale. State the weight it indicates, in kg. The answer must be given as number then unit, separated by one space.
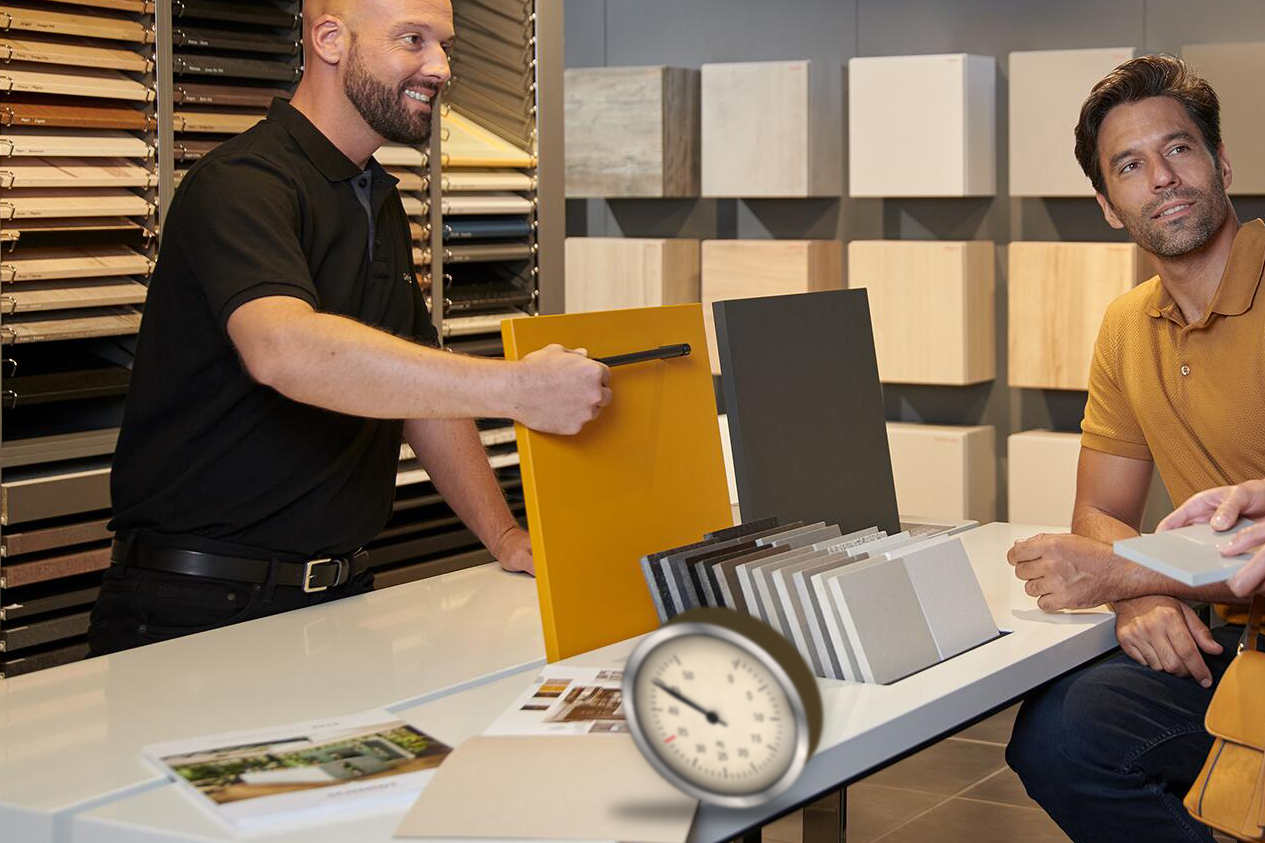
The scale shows 45 kg
